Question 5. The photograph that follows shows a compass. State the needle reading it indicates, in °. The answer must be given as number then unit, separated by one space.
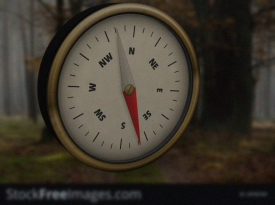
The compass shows 160 °
